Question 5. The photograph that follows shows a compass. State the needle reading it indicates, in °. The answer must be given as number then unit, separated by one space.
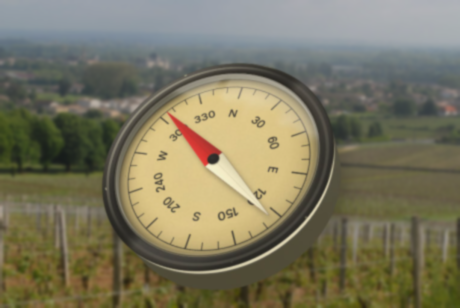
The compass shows 305 °
